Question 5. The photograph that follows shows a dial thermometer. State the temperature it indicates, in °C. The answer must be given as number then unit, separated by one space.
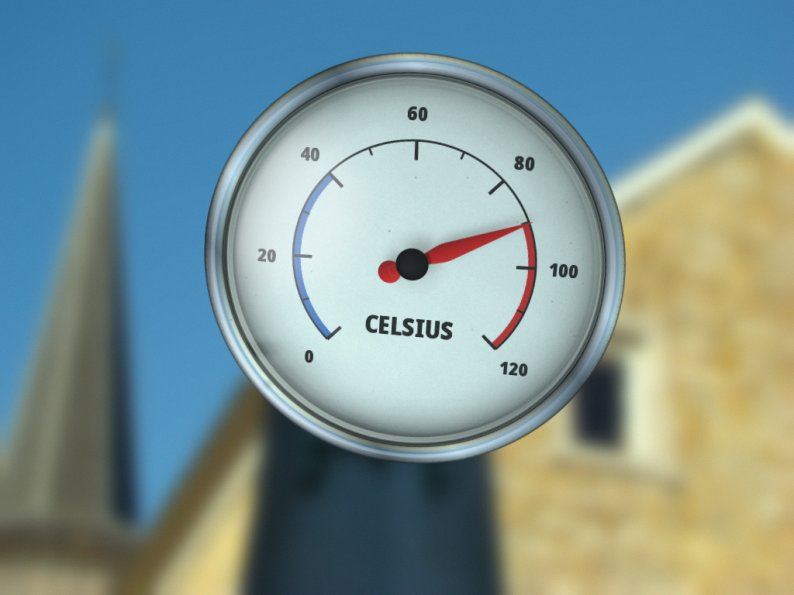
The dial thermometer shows 90 °C
